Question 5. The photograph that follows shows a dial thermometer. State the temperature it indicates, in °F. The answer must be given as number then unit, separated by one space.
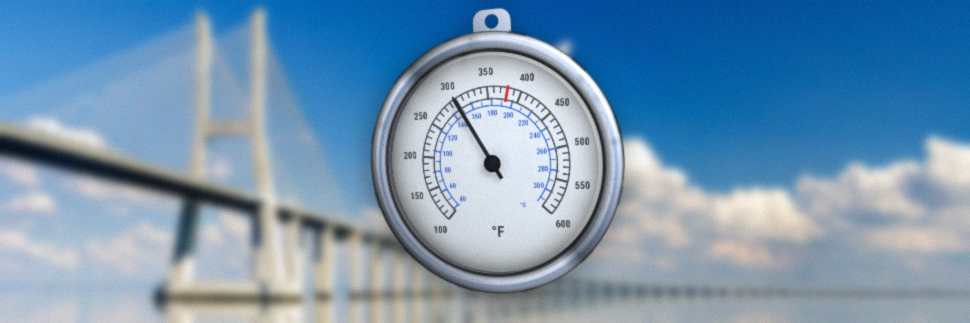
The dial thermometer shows 300 °F
